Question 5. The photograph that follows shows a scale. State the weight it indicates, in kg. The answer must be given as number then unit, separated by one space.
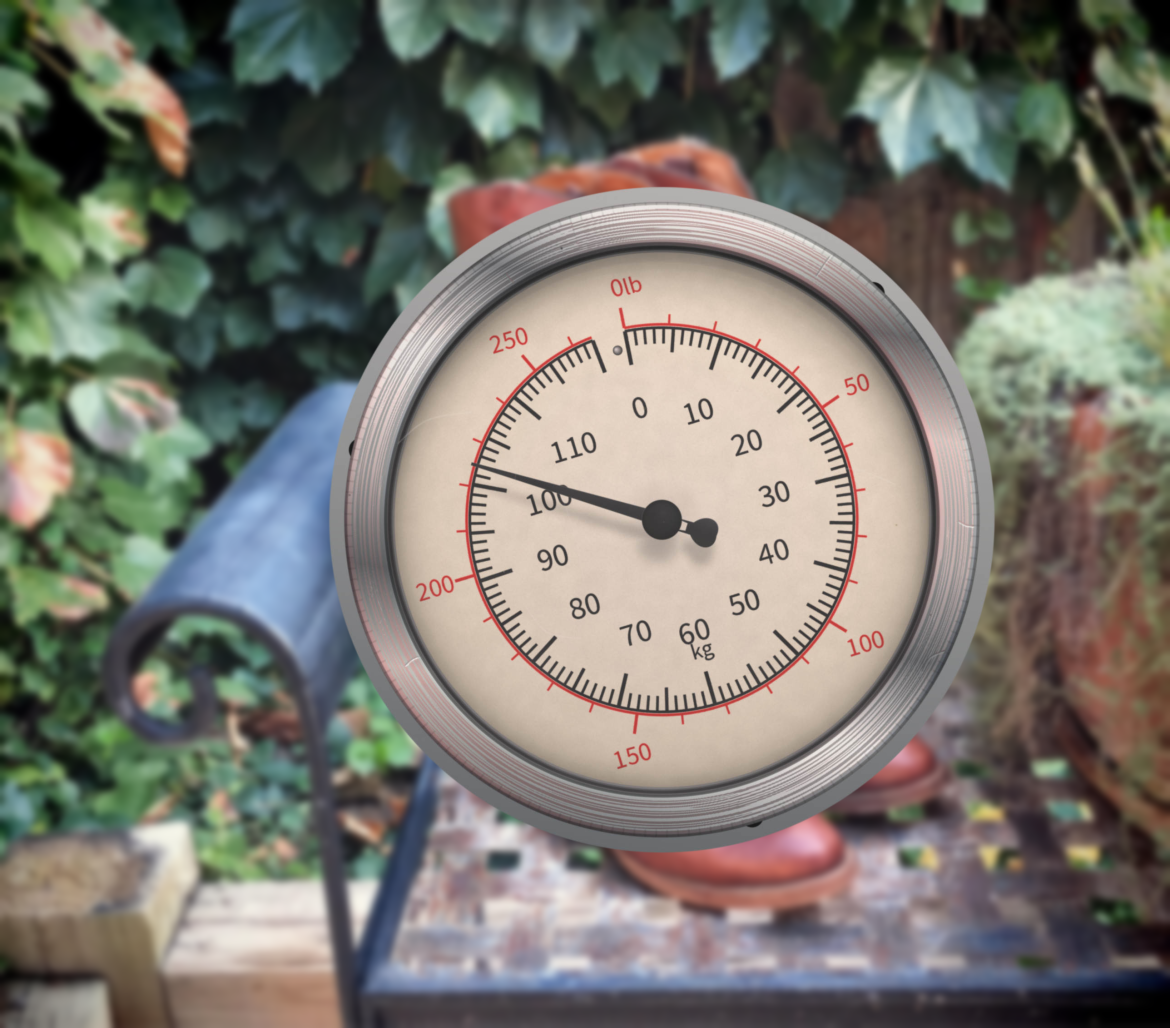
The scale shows 102 kg
